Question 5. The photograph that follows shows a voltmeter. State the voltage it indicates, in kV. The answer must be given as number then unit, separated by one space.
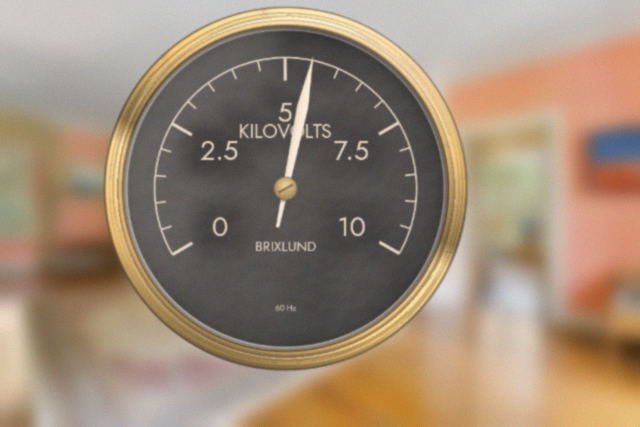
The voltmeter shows 5.5 kV
